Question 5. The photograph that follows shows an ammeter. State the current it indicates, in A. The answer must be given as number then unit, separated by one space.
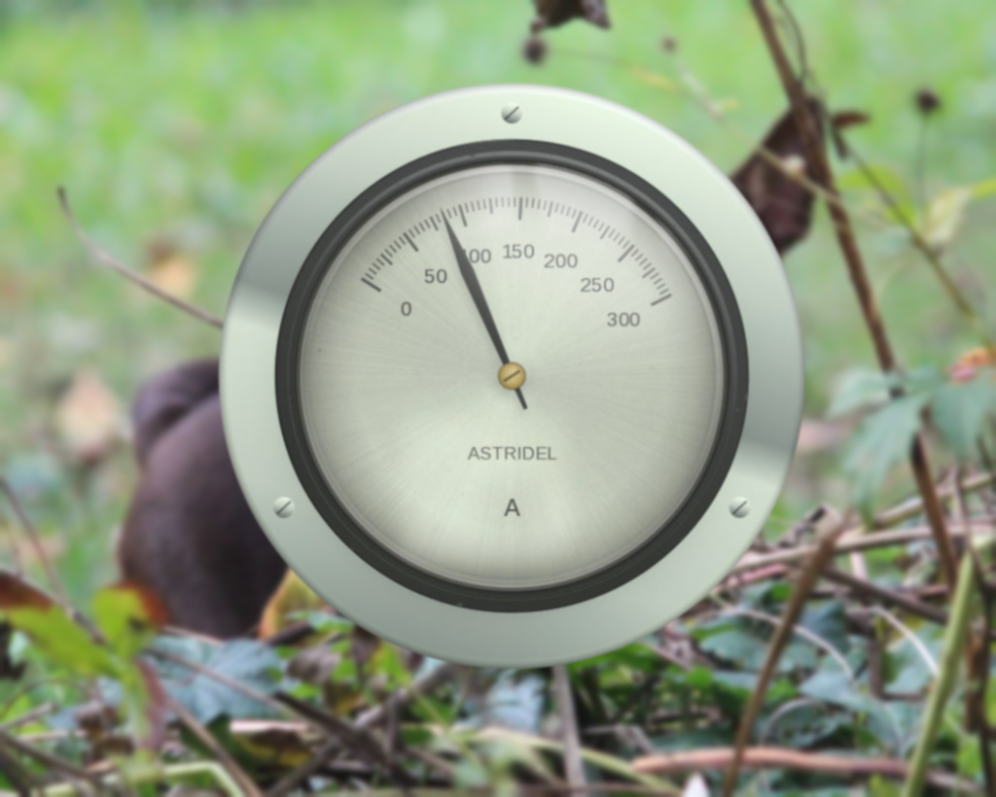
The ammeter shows 85 A
